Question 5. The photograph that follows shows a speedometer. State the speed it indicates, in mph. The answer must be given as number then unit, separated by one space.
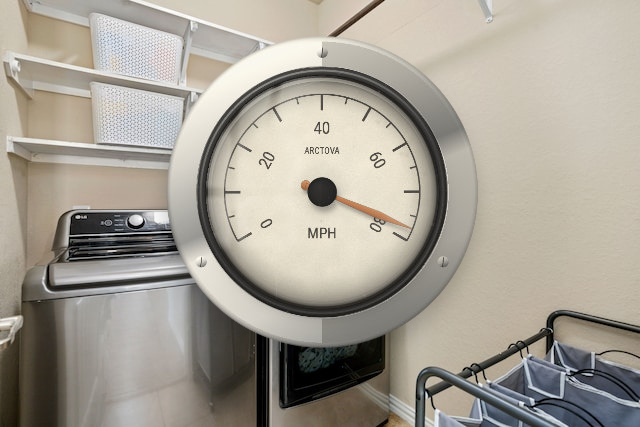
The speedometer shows 77.5 mph
